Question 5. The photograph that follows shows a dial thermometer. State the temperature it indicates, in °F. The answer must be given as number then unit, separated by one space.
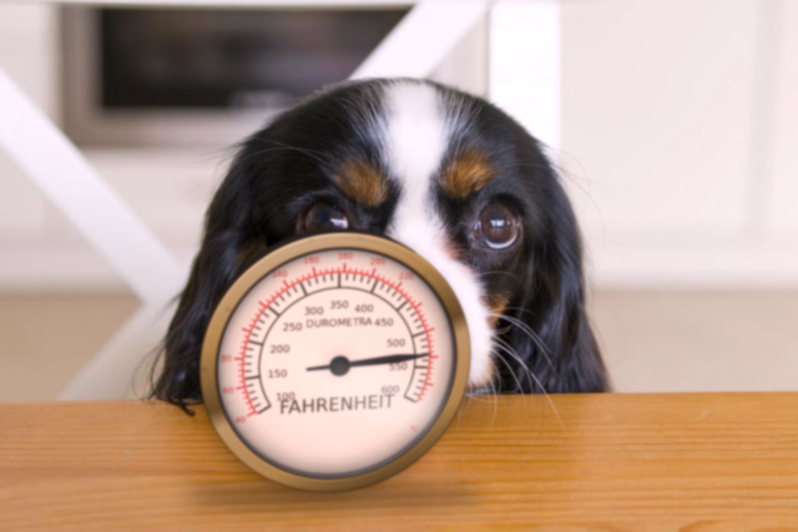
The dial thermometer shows 530 °F
